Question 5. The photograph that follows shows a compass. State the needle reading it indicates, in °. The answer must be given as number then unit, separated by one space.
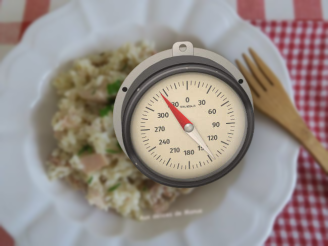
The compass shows 325 °
